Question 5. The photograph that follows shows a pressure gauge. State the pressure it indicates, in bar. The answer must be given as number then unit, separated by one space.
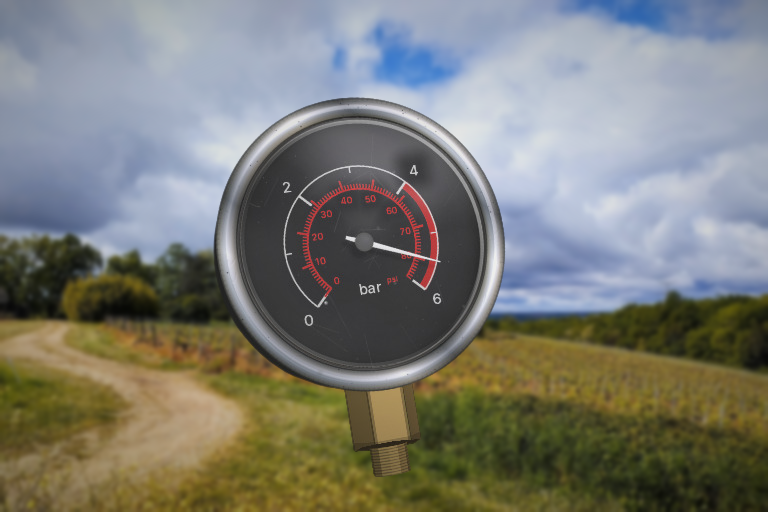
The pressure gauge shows 5.5 bar
